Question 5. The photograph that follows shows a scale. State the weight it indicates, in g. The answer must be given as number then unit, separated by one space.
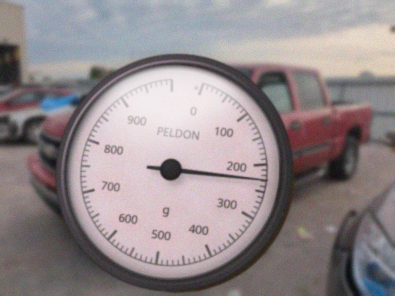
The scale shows 230 g
